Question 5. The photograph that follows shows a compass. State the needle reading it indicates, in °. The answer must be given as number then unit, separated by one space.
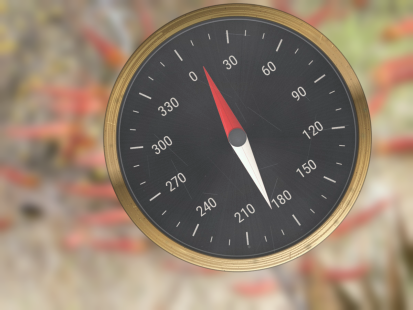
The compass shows 10 °
